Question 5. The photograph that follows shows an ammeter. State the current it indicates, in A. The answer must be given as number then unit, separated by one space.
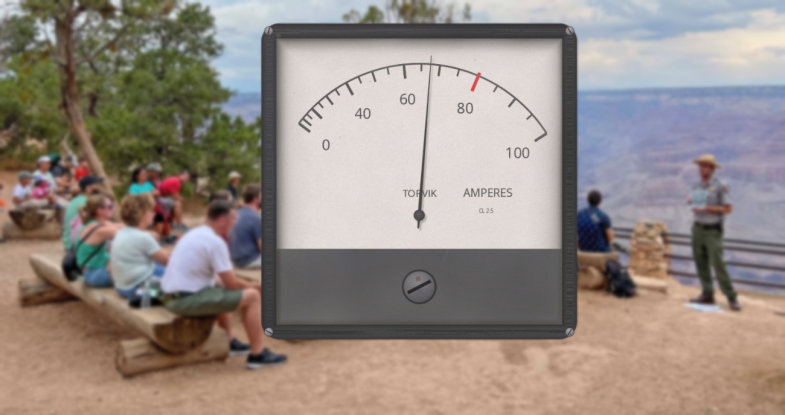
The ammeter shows 67.5 A
